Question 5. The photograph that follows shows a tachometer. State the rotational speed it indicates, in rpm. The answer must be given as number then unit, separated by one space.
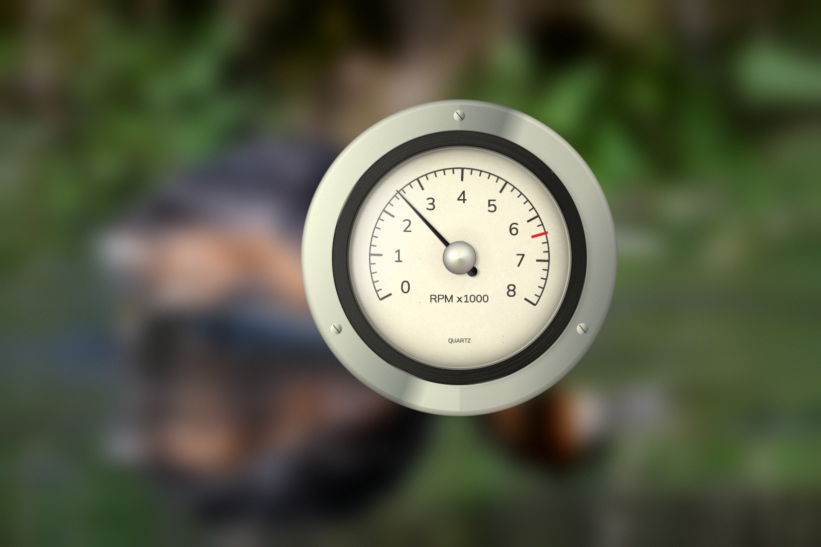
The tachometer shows 2500 rpm
